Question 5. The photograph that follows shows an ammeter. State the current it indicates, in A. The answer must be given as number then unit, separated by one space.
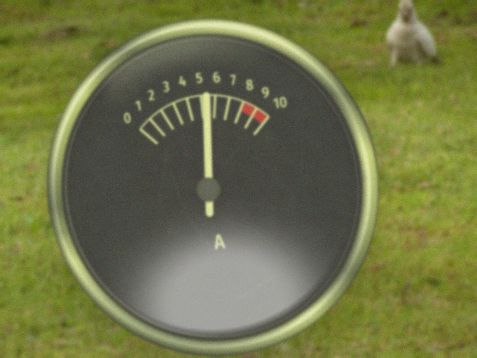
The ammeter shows 5.5 A
